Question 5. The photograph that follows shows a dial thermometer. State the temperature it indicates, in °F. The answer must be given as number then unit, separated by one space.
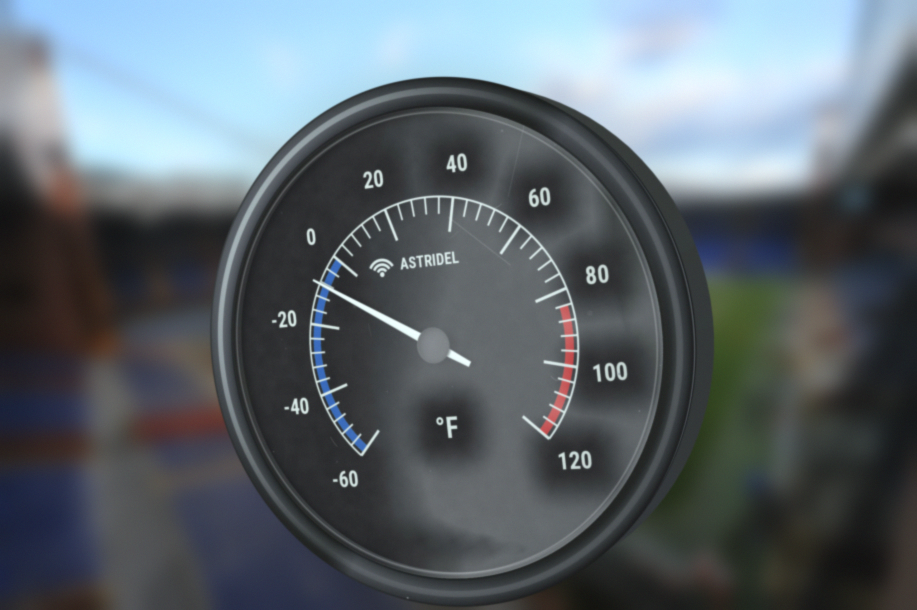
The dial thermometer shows -8 °F
